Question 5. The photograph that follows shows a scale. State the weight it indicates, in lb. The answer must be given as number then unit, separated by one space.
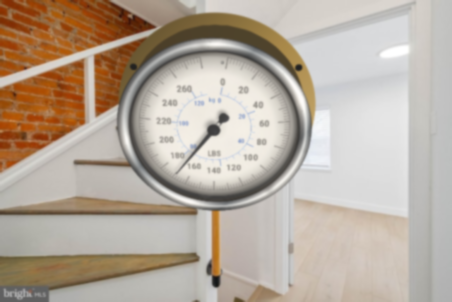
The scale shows 170 lb
